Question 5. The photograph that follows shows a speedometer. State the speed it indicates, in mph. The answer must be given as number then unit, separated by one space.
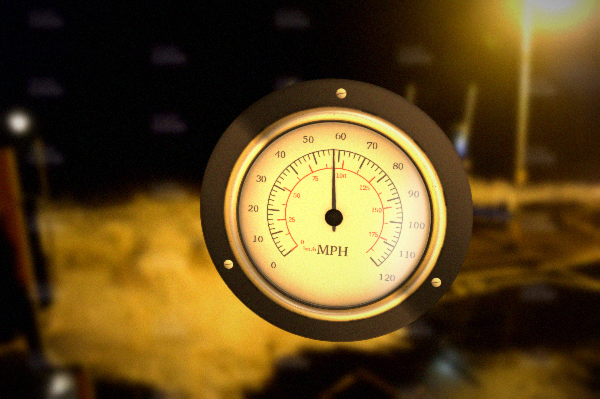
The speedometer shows 58 mph
